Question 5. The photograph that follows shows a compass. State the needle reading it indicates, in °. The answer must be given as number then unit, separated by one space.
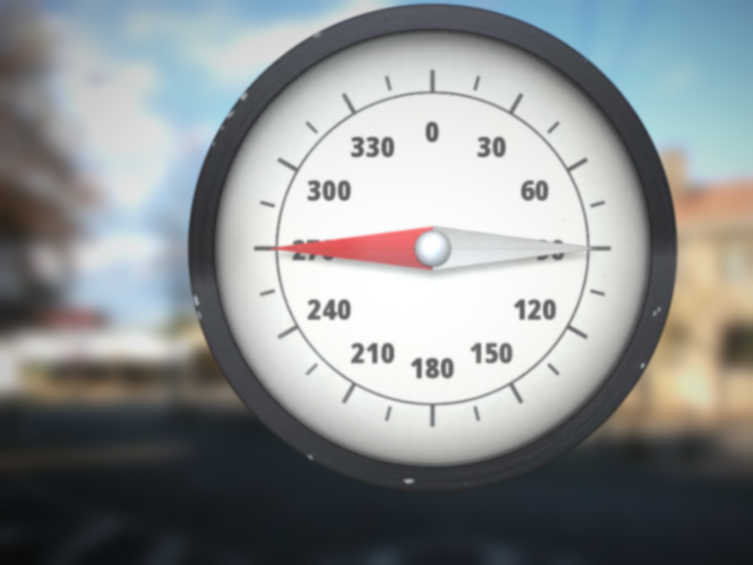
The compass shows 270 °
